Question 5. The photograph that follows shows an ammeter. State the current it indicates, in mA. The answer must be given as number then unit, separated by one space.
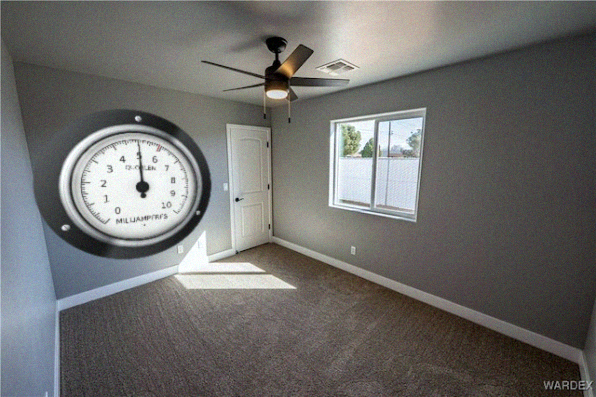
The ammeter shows 5 mA
